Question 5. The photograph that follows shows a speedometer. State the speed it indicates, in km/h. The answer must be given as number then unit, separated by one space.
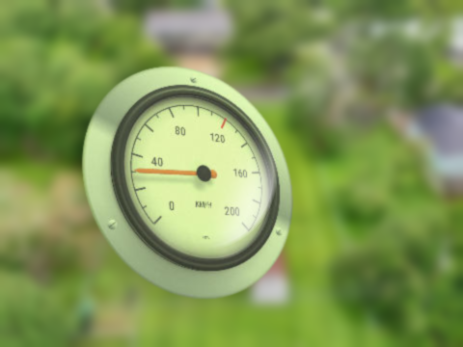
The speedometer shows 30 km/h
